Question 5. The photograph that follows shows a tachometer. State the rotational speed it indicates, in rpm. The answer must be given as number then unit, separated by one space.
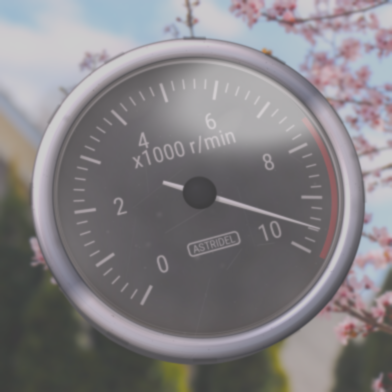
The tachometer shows 9600 rpm
